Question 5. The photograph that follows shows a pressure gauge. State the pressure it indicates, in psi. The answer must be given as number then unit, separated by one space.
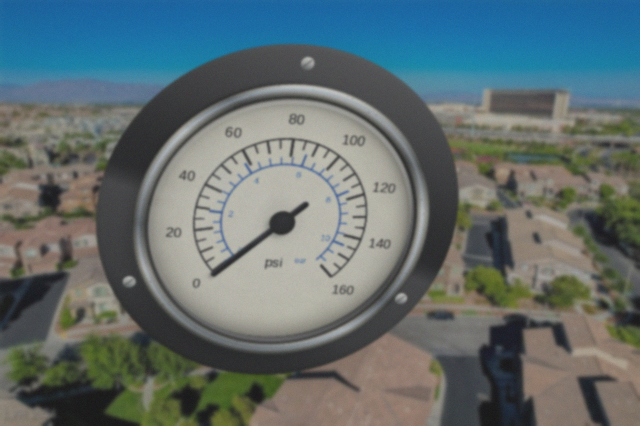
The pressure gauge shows 0 psi
